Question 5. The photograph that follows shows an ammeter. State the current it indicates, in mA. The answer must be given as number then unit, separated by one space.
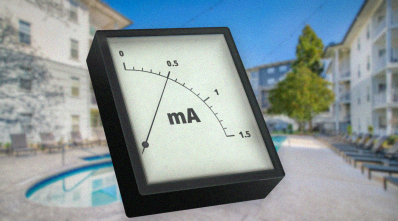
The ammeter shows 0.5 mA
